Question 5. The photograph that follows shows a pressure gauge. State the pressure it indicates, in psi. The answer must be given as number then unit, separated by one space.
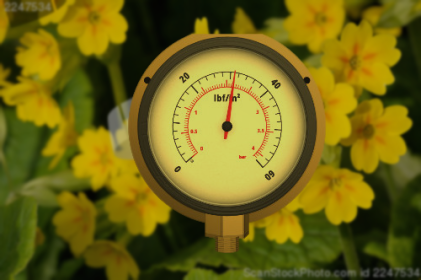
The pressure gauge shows 31 psi
